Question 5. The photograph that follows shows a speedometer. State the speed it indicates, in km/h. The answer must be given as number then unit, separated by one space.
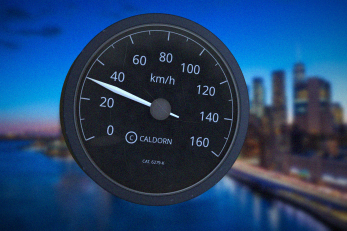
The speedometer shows 30 km/h
